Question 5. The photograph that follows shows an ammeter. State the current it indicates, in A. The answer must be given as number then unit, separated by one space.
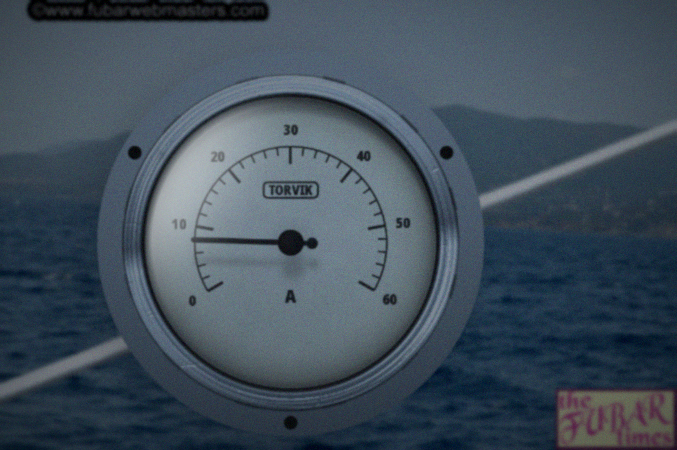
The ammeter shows 8 A
